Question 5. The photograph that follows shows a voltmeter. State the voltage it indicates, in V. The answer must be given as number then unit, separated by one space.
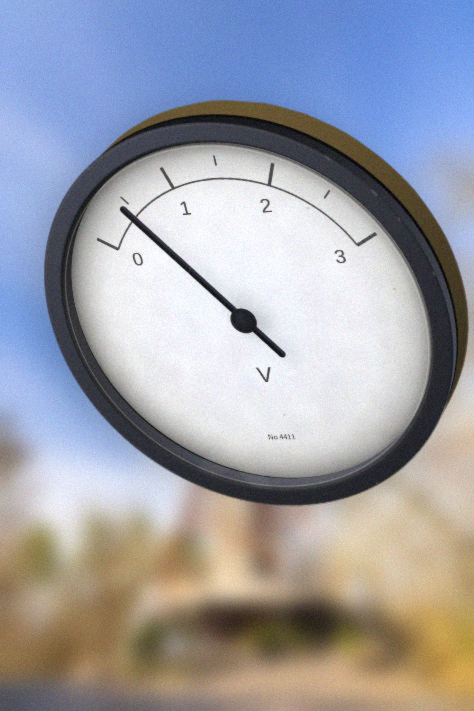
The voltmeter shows 0.5 V
